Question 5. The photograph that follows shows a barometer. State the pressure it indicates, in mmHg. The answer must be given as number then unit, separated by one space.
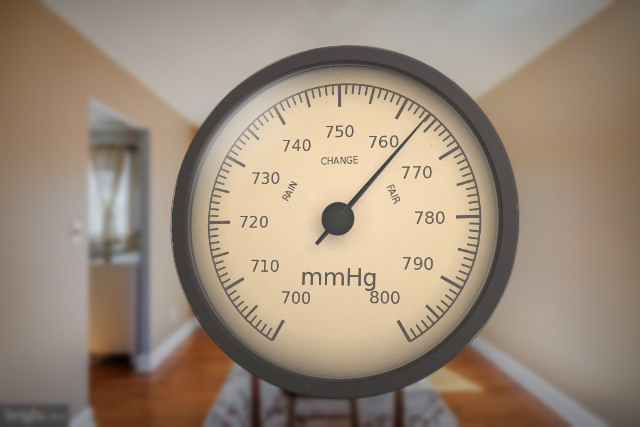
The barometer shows 764 mmHg
